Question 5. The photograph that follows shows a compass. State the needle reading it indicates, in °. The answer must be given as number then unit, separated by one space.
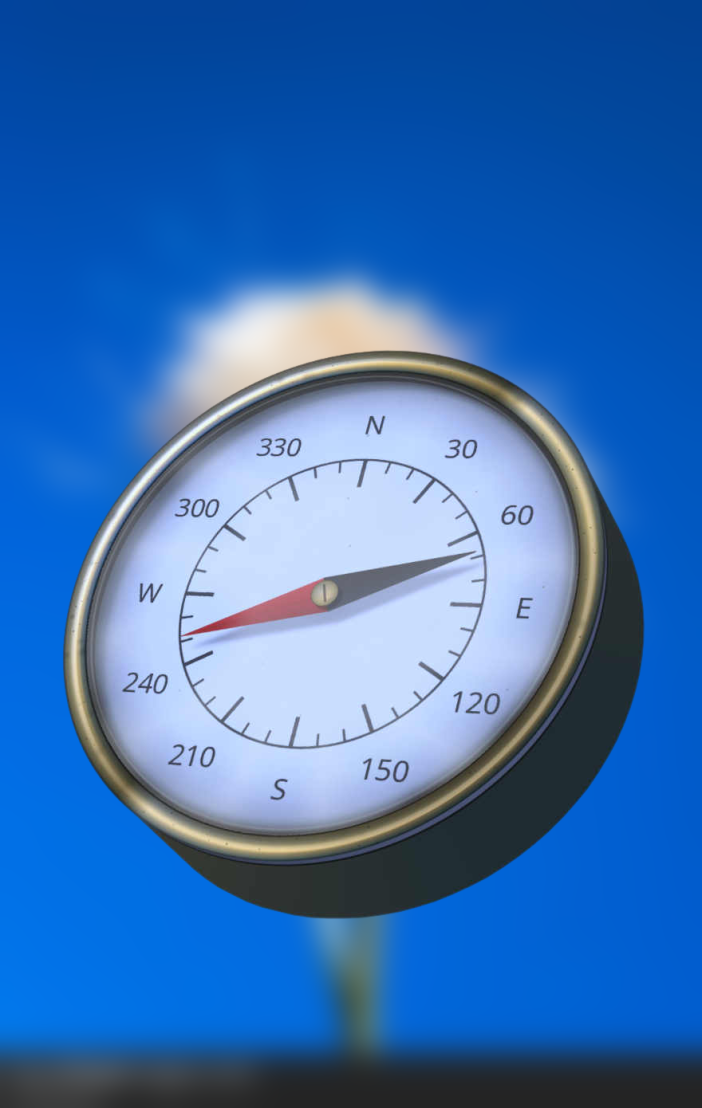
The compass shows 250 °
